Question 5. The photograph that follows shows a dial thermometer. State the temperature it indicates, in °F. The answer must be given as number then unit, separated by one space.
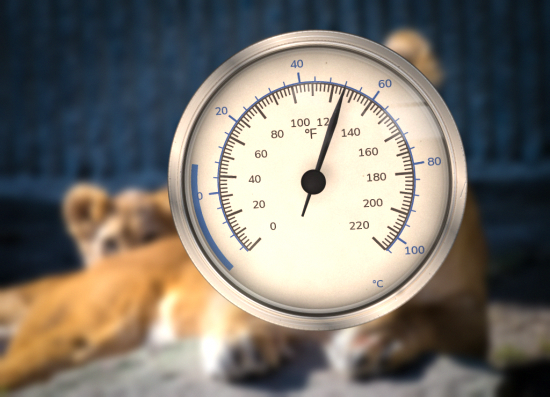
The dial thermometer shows 126 °F
